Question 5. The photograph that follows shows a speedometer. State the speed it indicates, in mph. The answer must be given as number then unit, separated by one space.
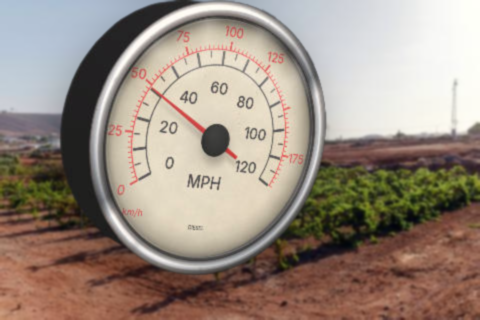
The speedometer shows 30 mph
